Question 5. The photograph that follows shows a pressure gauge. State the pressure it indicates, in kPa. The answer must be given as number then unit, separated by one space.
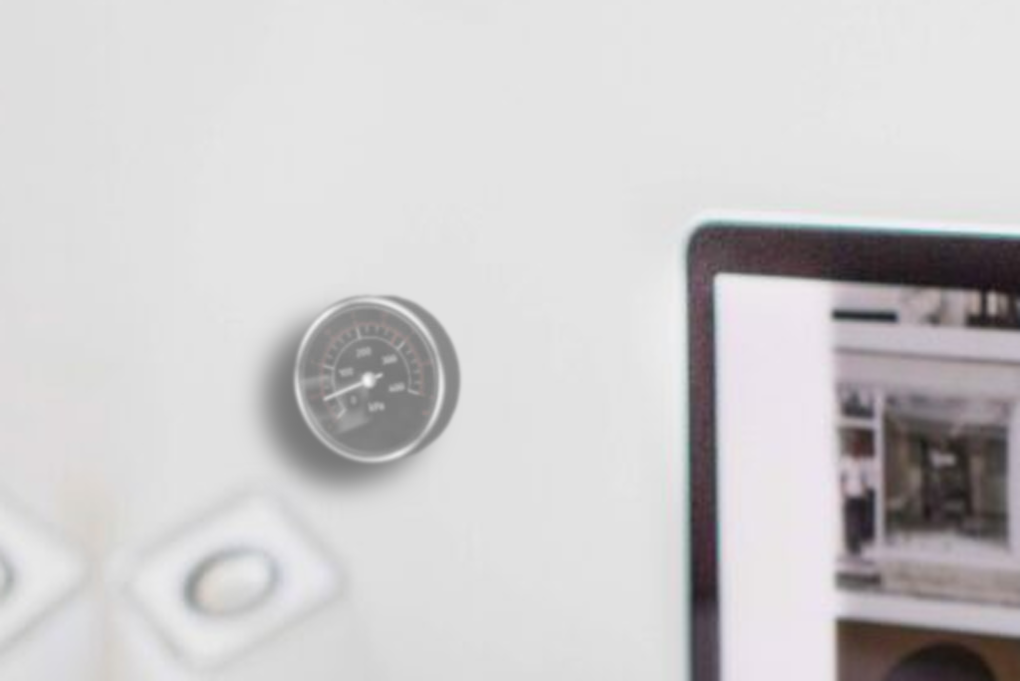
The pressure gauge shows 40 kPa
